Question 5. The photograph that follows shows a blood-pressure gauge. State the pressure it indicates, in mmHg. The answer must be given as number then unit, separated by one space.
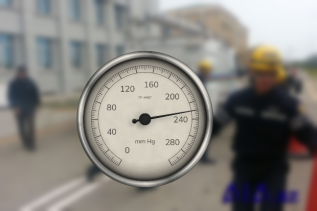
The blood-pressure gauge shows 230 mmHg
